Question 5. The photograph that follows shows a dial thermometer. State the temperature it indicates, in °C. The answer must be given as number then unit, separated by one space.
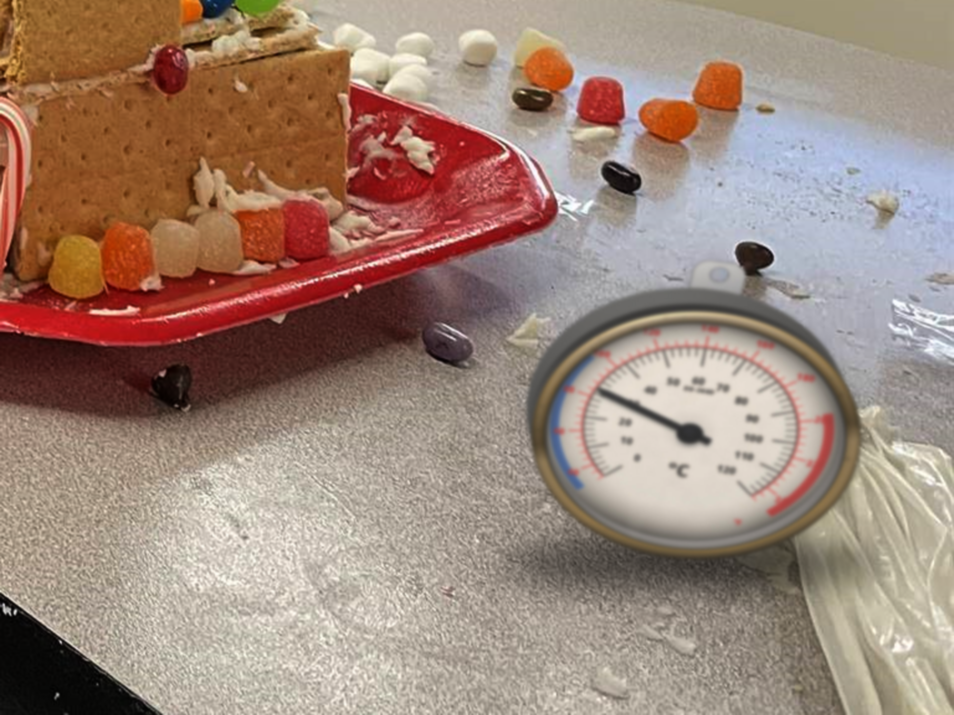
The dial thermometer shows 30 °C
